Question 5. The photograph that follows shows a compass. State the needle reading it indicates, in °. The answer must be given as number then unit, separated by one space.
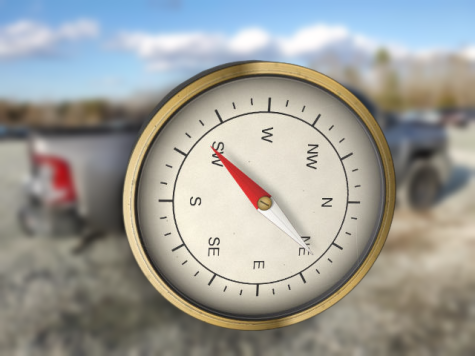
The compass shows 225 °
